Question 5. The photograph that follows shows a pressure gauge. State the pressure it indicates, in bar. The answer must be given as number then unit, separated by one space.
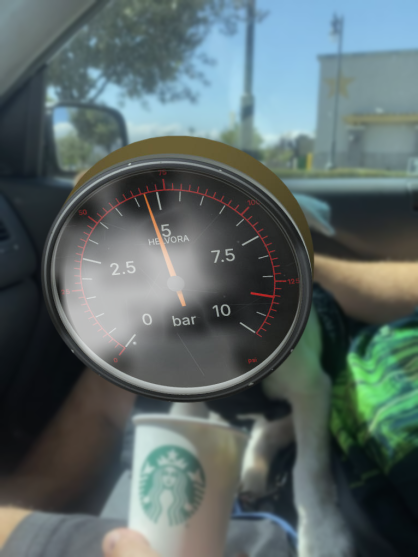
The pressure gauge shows 4.75 bar
